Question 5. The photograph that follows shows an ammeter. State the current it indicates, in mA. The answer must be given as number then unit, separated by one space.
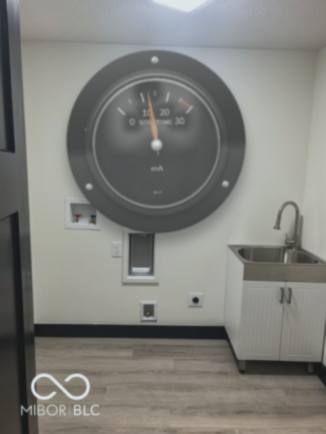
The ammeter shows 12.5 mA
